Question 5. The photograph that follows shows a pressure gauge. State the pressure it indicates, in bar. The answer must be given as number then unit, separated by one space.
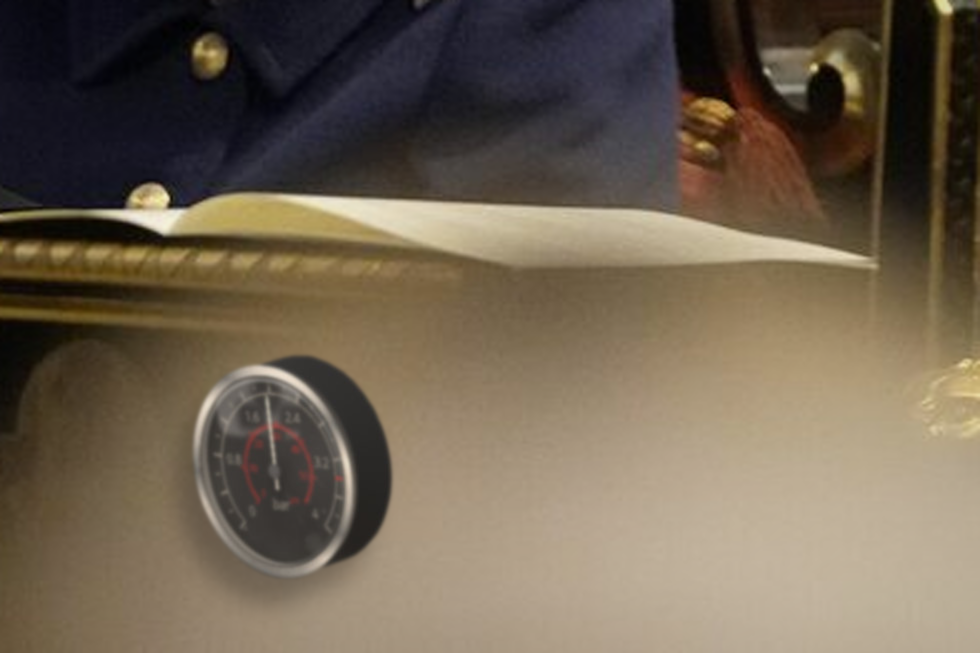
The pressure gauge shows 2 bar
